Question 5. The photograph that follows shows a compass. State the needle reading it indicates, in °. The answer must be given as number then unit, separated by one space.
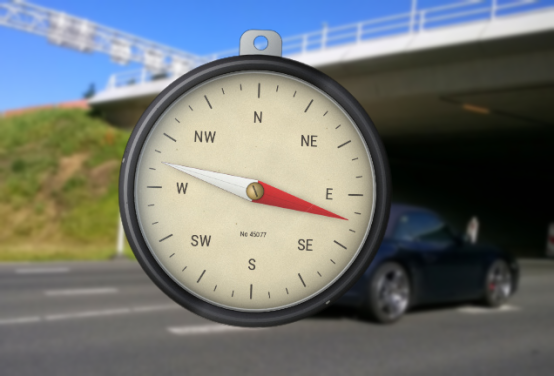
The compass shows 105 °
